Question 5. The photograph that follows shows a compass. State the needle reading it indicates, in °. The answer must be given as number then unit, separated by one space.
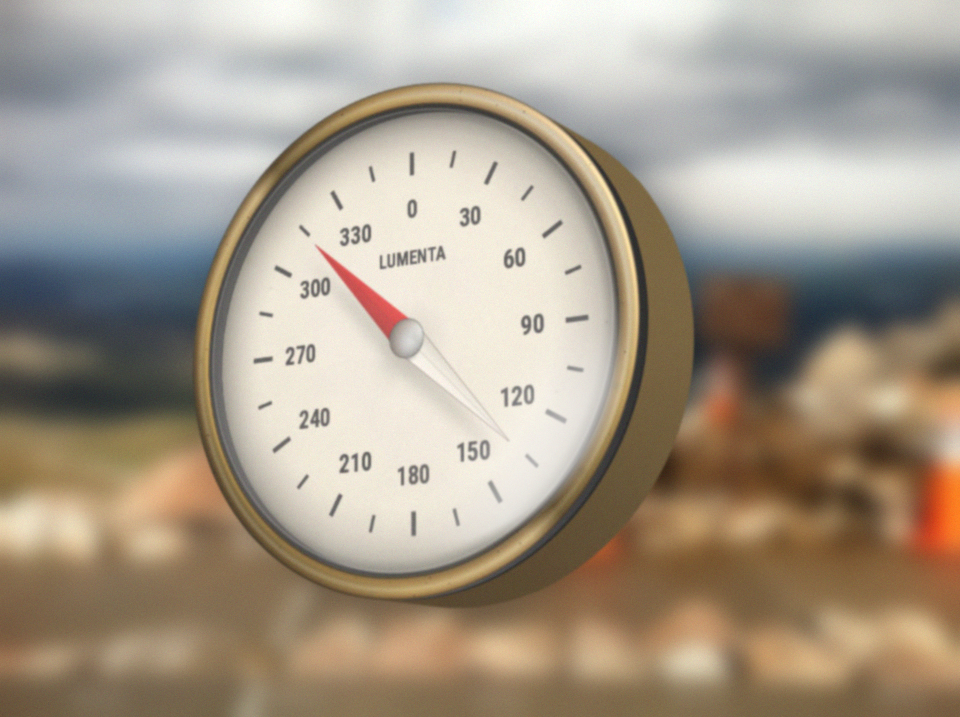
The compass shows 315 °
